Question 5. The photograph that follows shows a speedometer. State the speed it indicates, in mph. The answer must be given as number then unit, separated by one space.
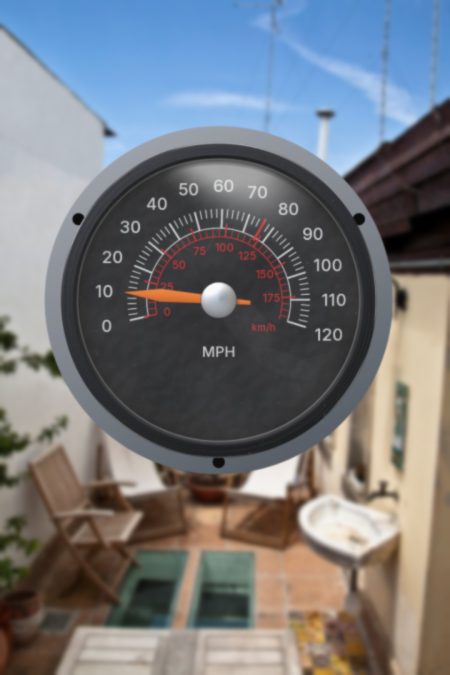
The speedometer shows 10 mph
